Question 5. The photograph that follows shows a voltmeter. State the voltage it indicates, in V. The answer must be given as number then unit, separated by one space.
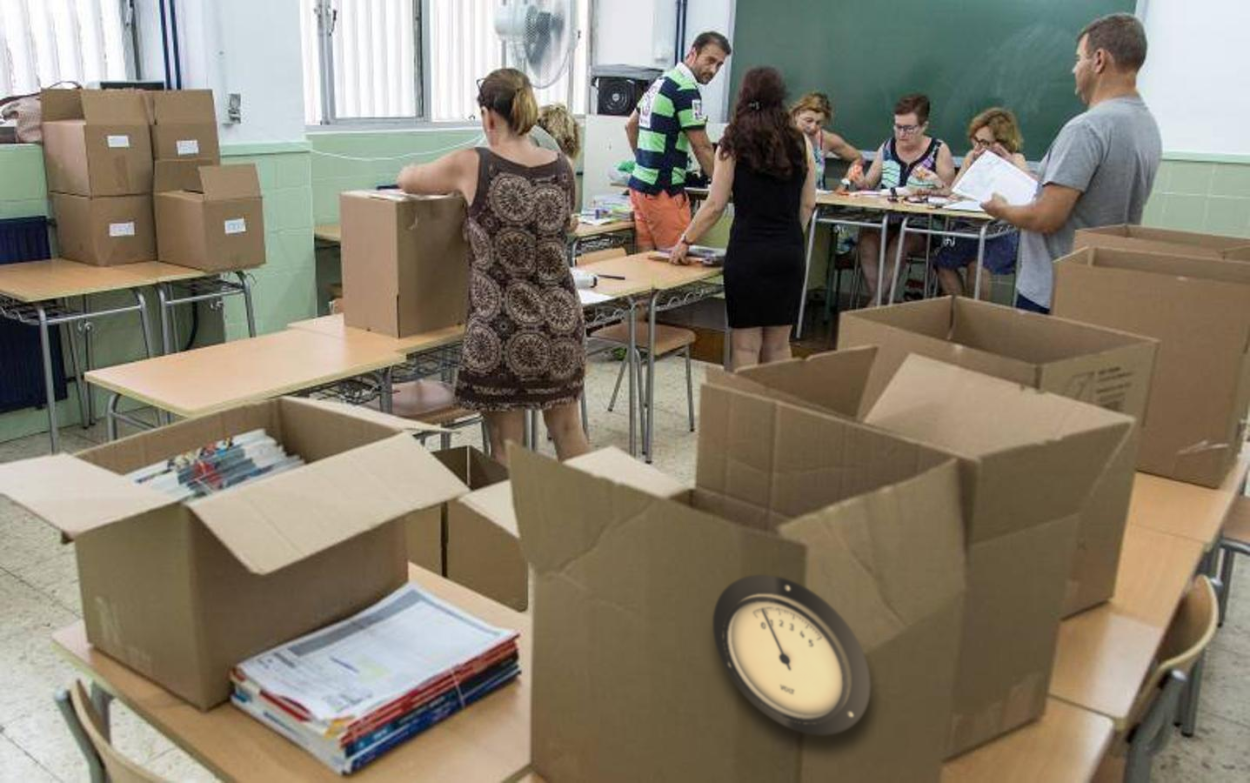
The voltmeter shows 1 V
